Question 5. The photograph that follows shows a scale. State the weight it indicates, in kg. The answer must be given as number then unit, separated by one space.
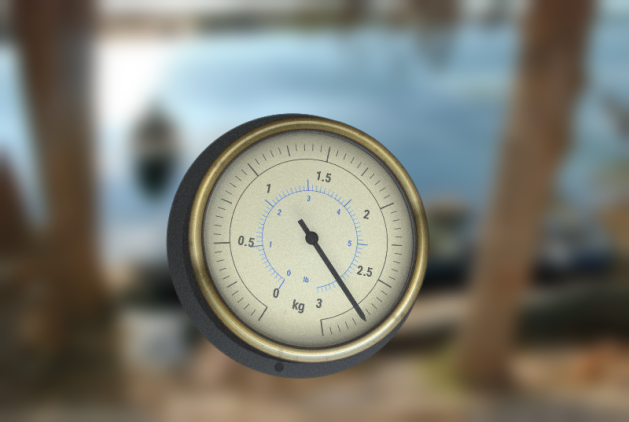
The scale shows 2.75 kg
